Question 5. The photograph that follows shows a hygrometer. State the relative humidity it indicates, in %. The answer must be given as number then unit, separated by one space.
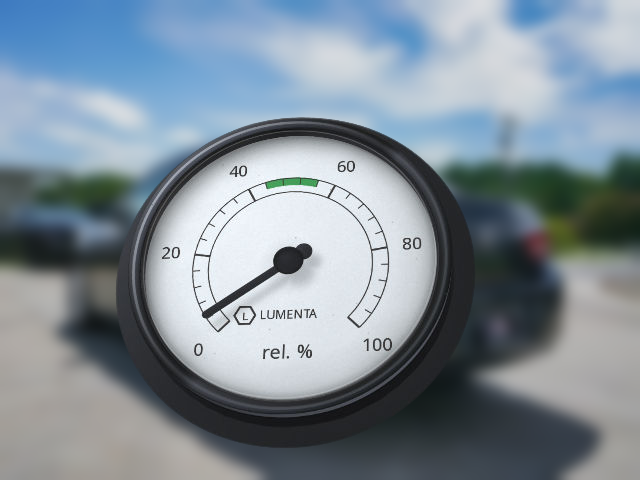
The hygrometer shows 4 %
